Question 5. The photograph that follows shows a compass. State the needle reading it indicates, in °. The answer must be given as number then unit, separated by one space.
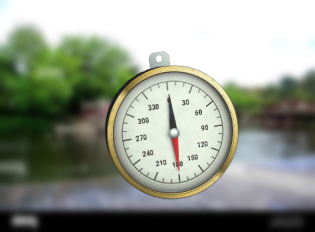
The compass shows 180 °
